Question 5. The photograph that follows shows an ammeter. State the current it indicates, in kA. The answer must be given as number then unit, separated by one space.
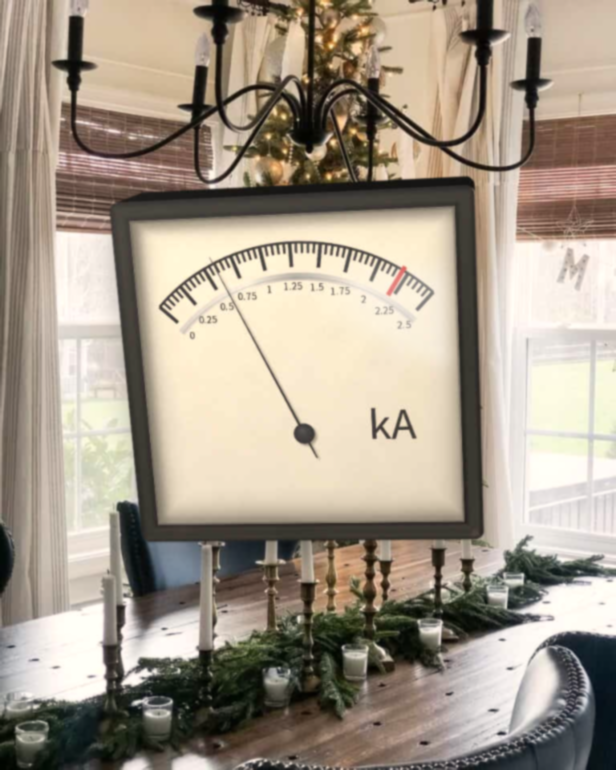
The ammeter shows 0.6 kA
